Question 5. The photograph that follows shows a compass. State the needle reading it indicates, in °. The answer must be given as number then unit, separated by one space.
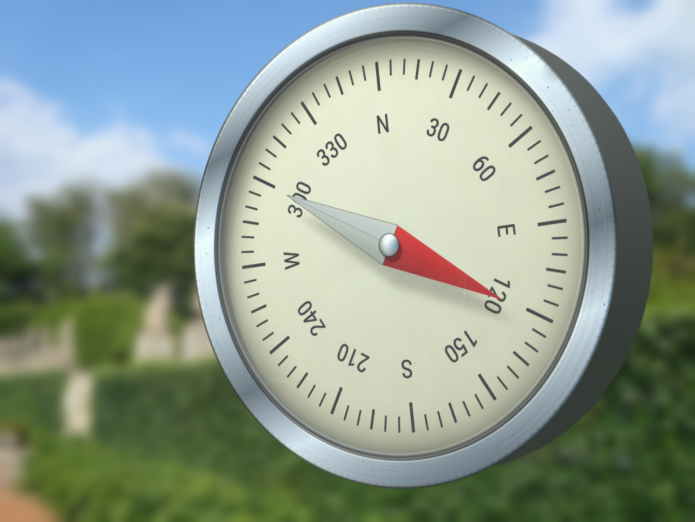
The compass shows 120 °
